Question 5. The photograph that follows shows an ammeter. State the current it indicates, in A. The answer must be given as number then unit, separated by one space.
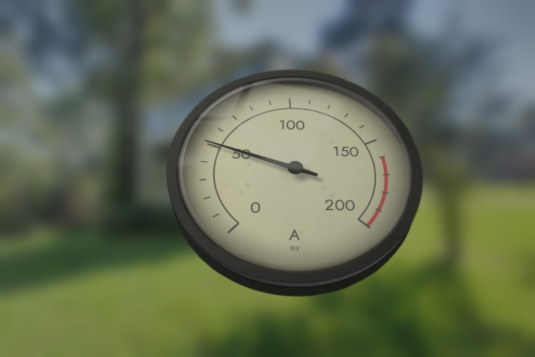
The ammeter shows 50 A
